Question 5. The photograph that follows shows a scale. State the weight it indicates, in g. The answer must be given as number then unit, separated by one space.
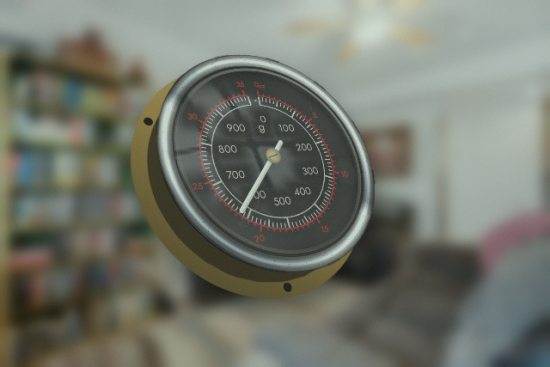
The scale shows 620 g
